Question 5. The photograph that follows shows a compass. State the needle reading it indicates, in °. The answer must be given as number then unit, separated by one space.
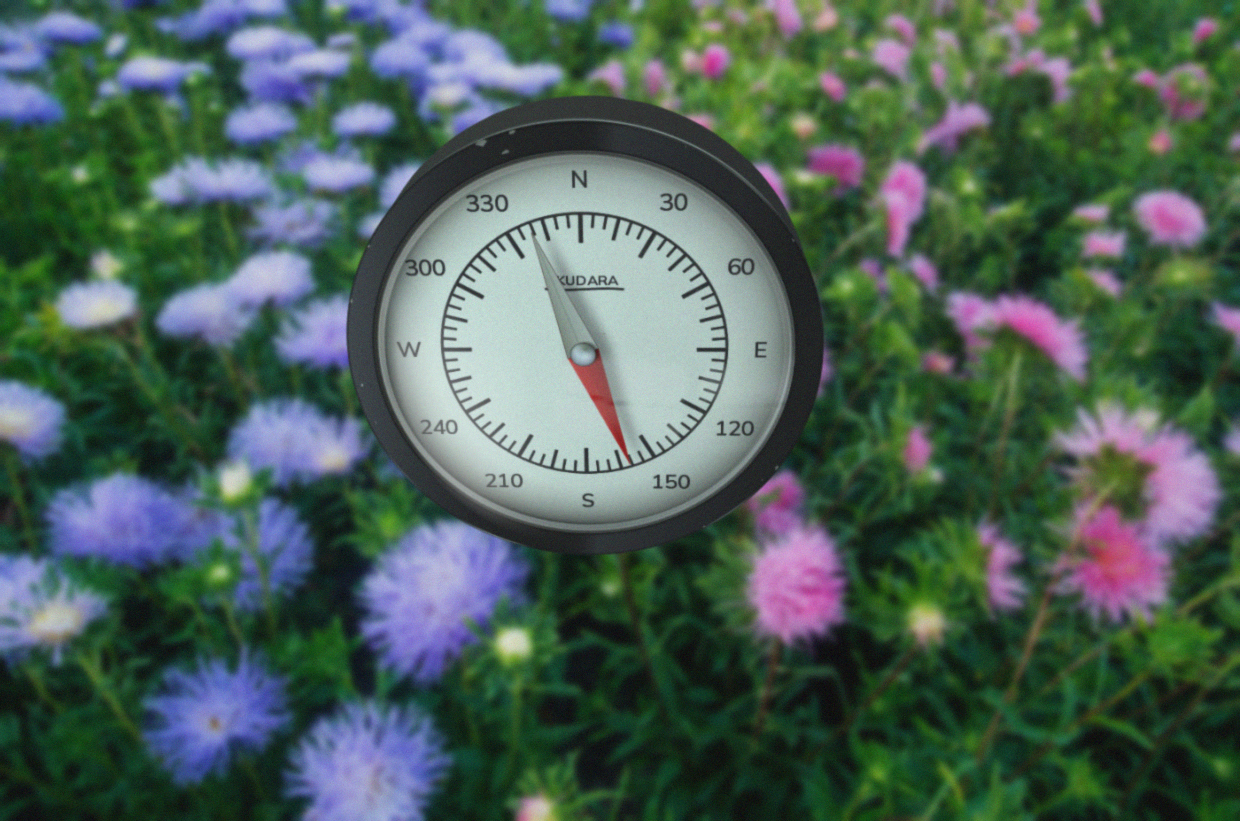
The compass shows 160 °
